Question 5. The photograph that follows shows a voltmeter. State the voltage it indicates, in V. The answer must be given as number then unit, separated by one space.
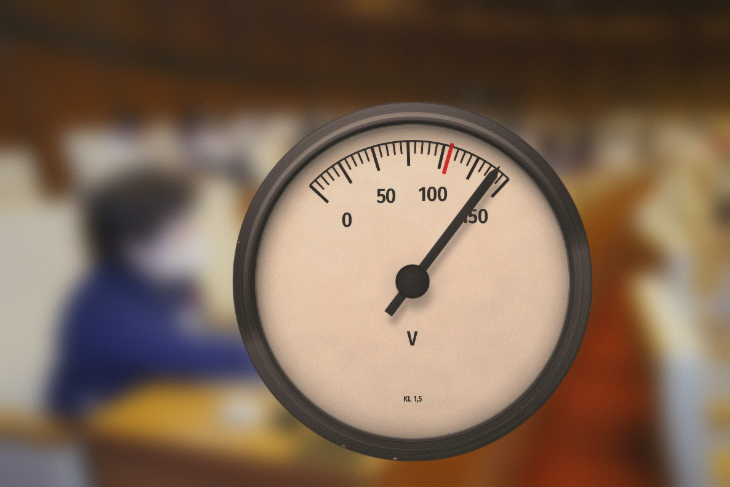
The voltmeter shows 140 V
